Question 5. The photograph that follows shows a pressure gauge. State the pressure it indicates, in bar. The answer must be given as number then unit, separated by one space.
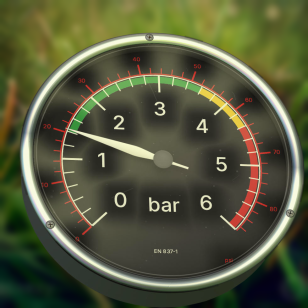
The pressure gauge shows 1.4 bar
